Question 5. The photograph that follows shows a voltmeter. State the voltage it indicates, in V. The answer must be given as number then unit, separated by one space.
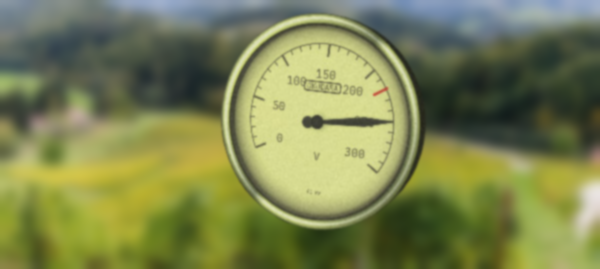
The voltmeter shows 250 V
